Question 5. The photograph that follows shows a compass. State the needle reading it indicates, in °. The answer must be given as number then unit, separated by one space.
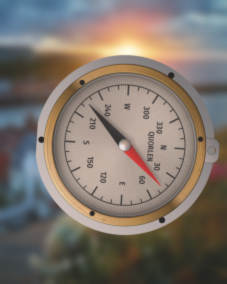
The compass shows 45 °
